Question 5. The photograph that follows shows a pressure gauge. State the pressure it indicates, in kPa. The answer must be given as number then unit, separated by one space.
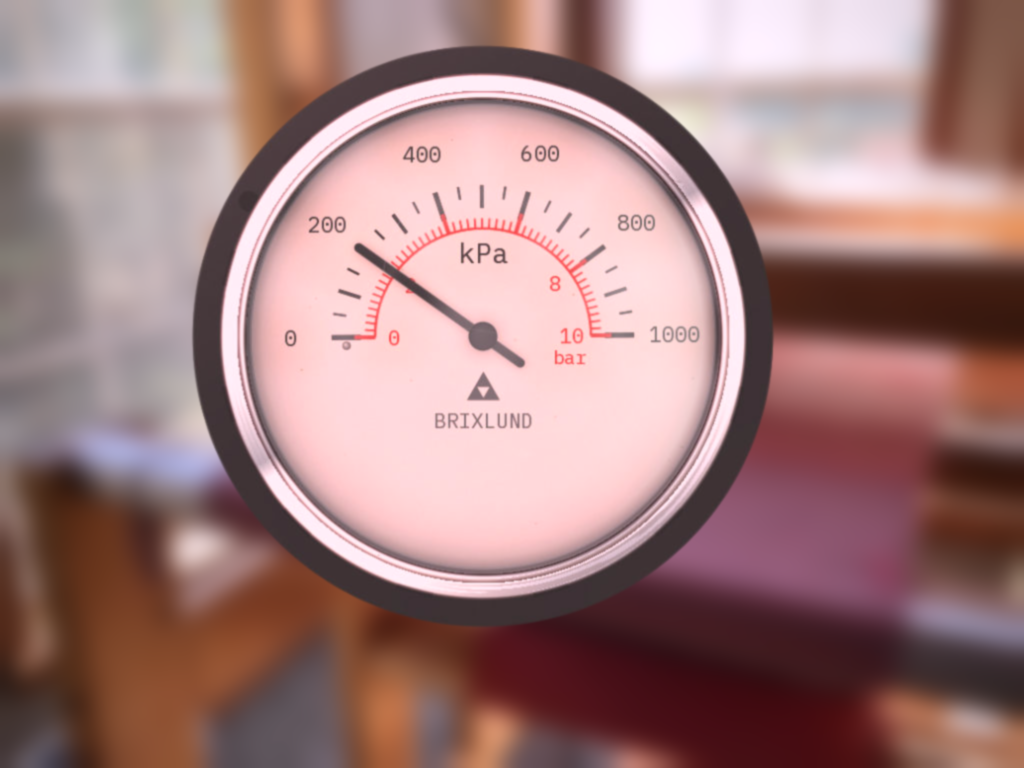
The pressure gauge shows 200 kPa
